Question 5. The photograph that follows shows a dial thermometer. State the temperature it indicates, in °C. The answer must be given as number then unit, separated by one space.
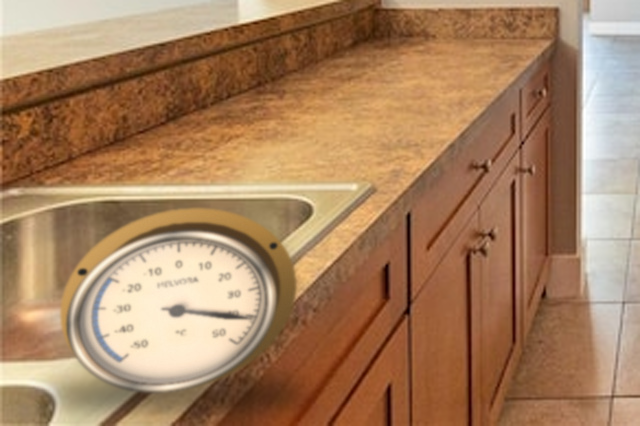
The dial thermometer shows 40 °C
